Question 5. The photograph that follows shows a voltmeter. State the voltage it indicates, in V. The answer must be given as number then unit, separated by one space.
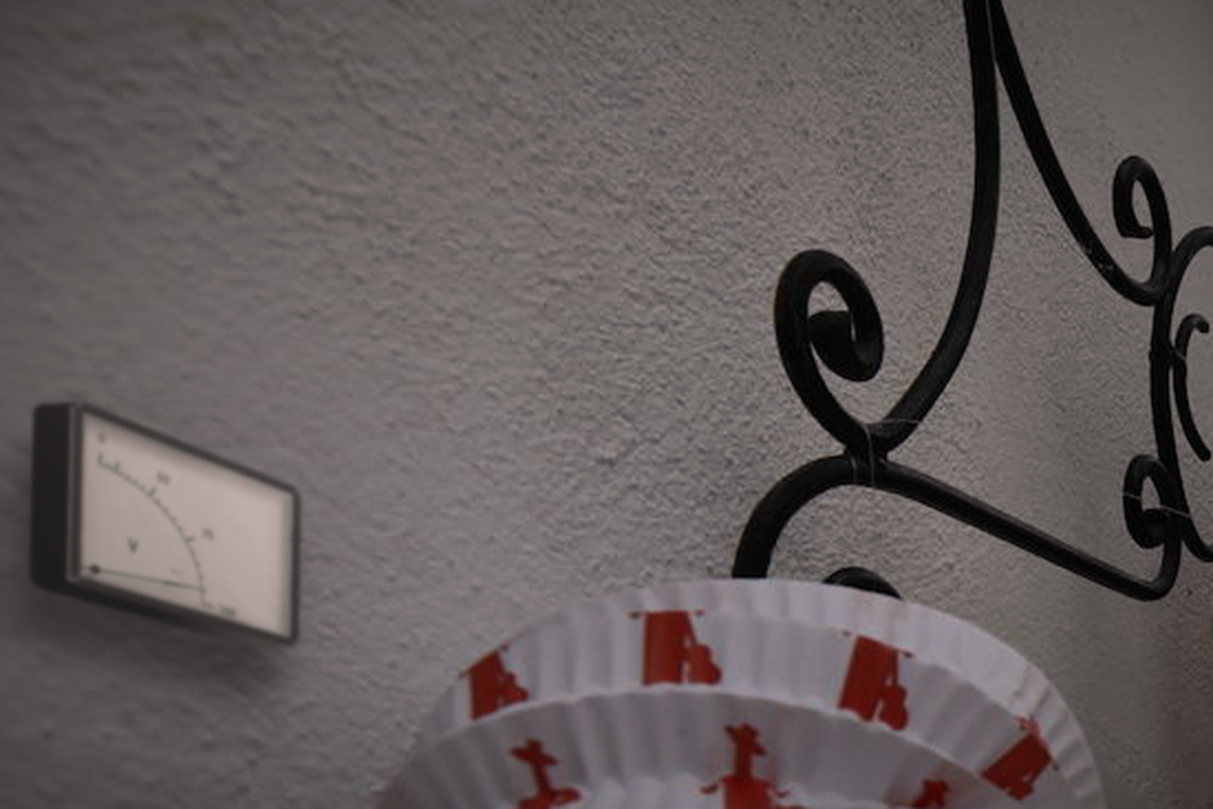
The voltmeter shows 95 V
